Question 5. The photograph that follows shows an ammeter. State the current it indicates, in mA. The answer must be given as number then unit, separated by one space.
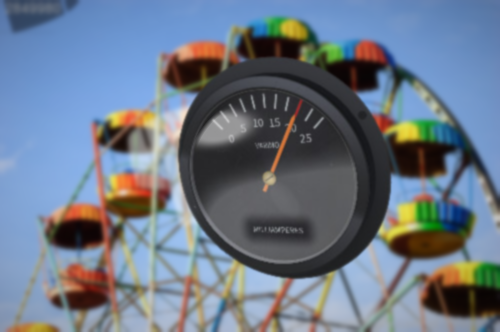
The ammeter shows 20 mA
